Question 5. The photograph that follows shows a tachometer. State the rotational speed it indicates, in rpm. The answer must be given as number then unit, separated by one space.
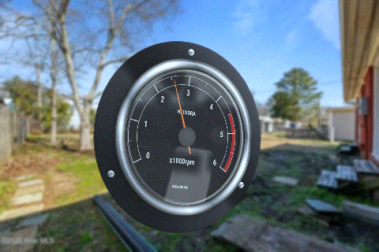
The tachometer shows 2500 rpm
